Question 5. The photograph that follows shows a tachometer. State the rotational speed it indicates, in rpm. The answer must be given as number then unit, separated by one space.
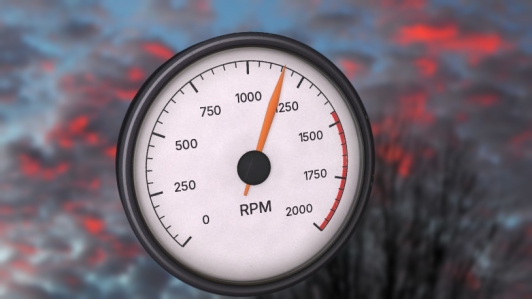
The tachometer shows 1150 rpm
